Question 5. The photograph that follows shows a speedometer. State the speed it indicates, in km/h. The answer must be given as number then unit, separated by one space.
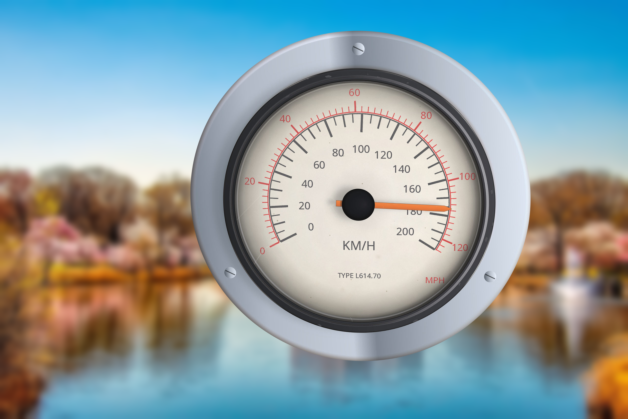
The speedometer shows 175 km/h
